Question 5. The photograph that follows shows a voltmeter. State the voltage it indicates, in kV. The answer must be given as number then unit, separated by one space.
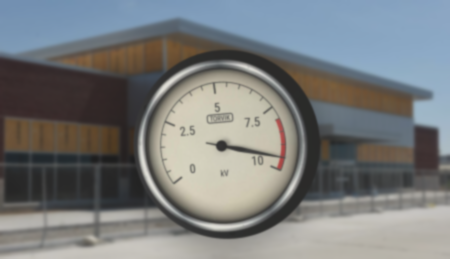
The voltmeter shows 9.5 kV
